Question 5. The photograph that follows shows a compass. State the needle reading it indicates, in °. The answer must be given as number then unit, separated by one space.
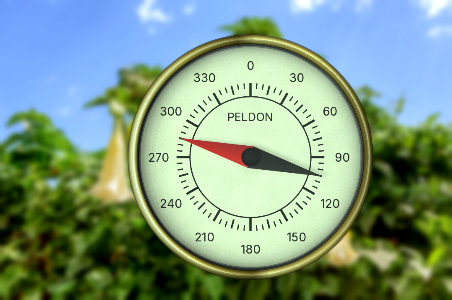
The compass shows 285 °
